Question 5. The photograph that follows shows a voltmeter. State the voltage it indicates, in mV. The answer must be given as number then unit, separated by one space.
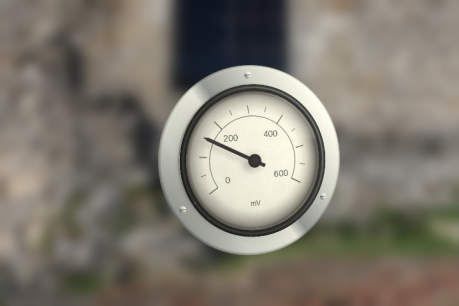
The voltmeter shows 150 mV
